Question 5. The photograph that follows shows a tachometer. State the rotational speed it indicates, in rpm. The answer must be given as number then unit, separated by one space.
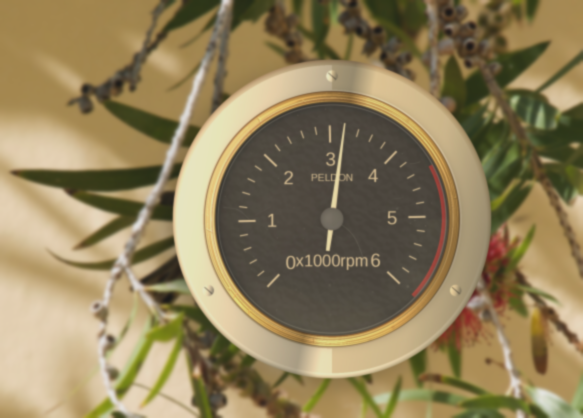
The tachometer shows 3200 rpm
